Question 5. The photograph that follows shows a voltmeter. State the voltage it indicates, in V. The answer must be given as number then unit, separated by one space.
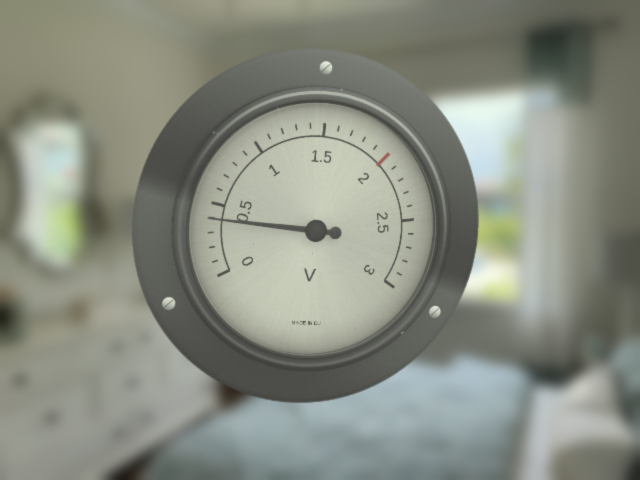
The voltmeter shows 0.4 V
